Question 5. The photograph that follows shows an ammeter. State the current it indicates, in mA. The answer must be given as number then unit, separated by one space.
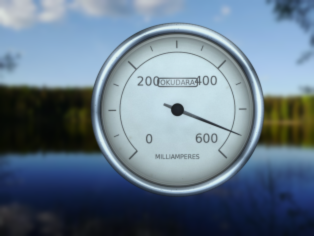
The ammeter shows 550 mA
